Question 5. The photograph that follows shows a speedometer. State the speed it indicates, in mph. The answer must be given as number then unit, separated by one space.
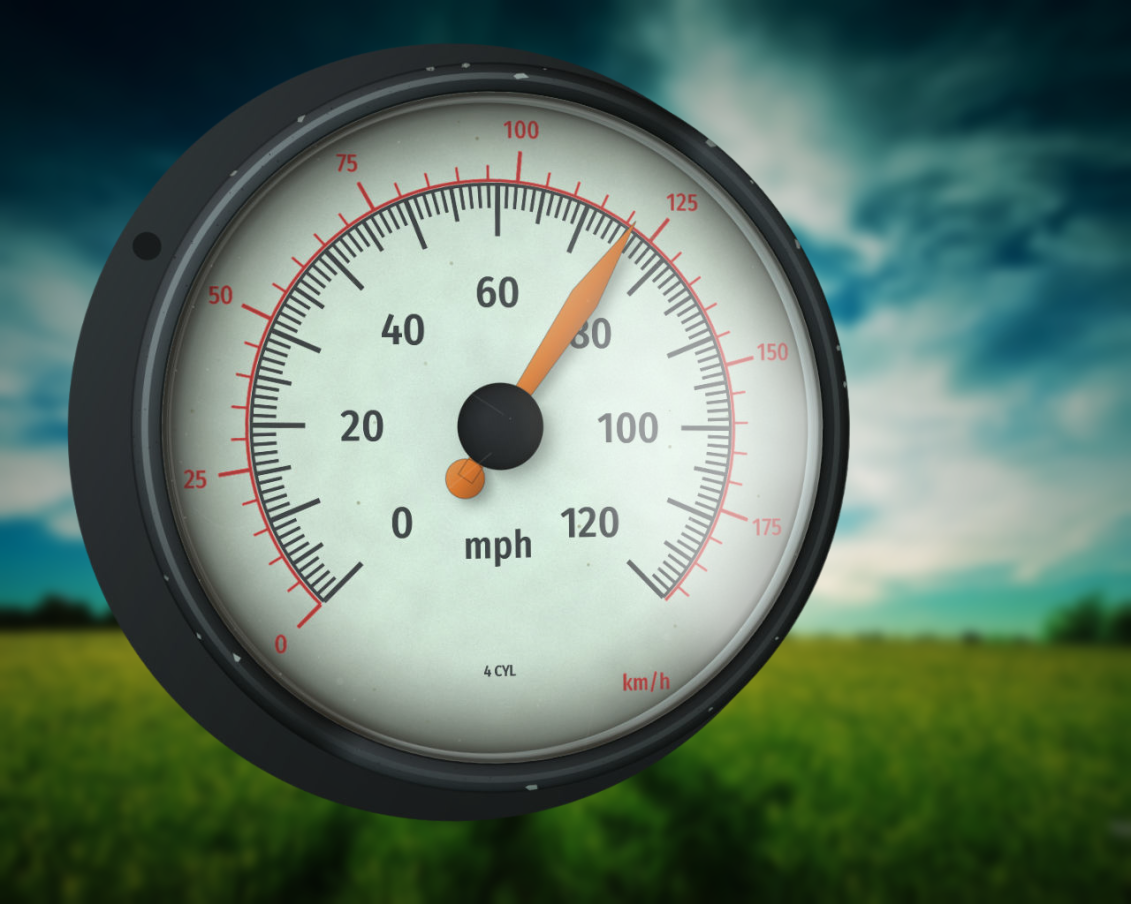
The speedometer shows 75 mph
